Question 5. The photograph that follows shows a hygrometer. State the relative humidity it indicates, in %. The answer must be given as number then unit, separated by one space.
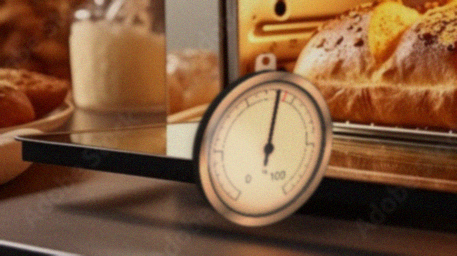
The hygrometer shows 52 %
